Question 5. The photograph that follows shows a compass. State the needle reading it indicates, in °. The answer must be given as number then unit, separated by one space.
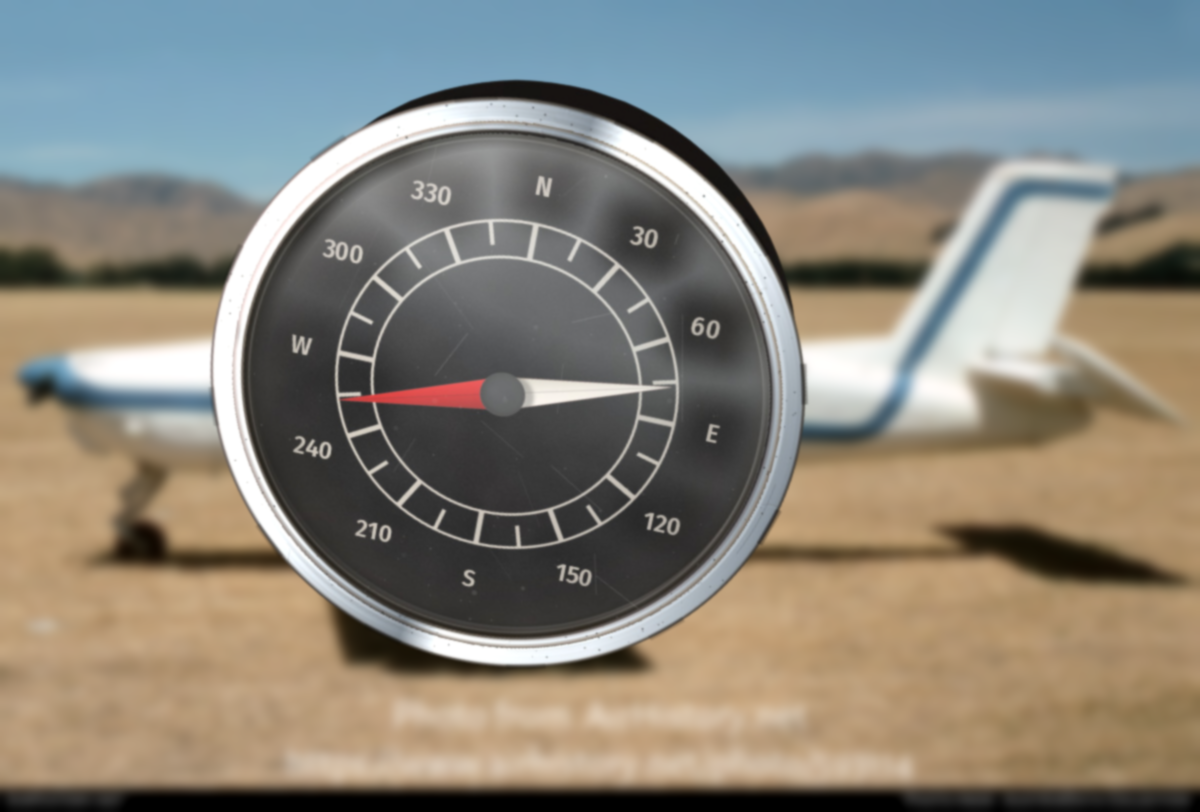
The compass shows 255 °
